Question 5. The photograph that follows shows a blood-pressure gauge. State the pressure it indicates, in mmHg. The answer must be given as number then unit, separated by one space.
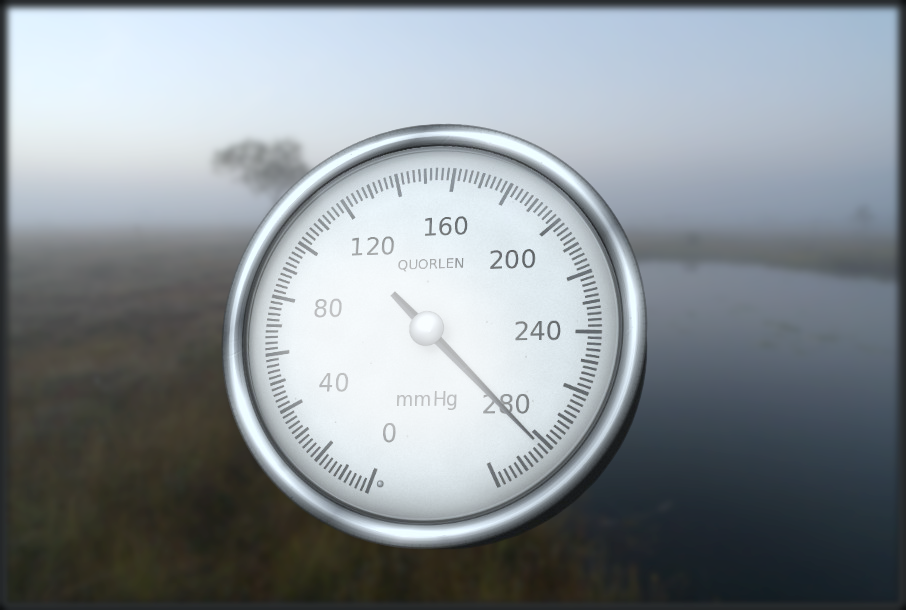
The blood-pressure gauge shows 282 mmHg
